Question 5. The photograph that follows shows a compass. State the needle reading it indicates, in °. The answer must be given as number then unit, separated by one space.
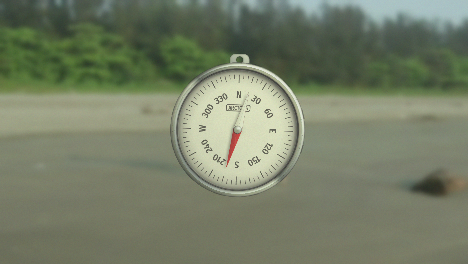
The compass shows 195 °
